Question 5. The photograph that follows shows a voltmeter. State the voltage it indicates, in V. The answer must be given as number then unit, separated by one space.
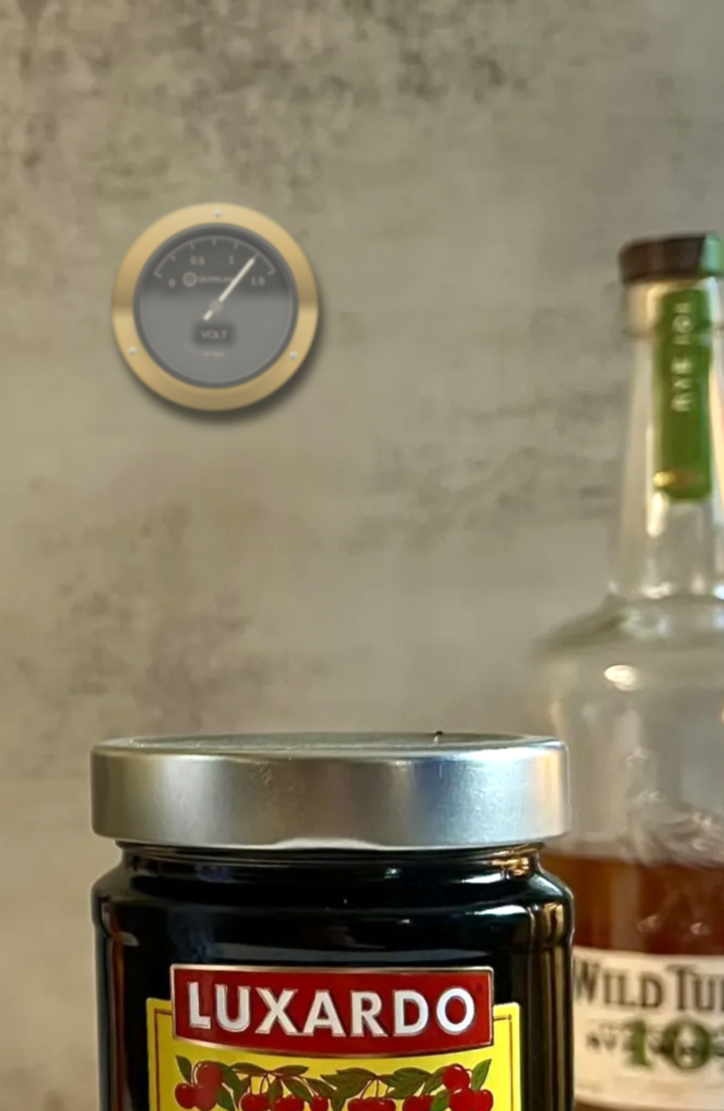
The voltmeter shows 1.25 V
